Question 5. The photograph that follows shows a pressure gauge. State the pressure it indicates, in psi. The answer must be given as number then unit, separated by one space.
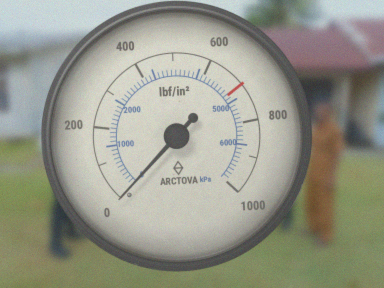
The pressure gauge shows 0 psi
